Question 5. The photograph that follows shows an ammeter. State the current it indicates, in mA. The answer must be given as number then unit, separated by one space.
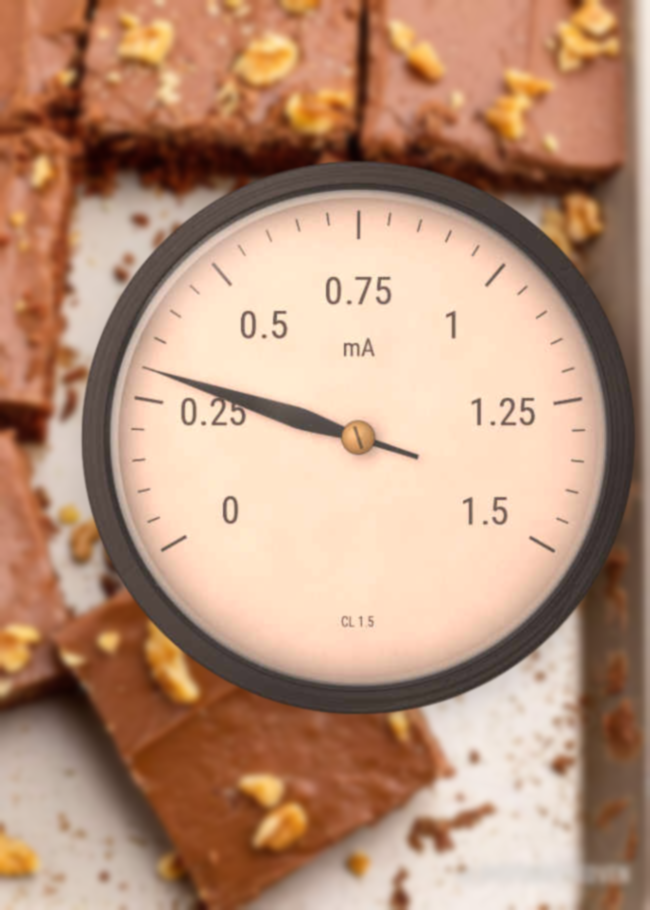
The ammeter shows 0.3 mA
